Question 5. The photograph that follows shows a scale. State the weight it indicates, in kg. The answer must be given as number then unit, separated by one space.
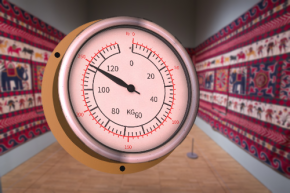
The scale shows 112 kg
